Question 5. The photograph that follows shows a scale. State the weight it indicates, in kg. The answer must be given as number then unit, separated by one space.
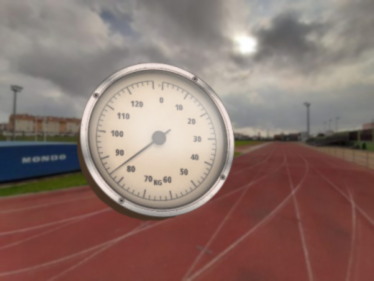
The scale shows 84 kg
